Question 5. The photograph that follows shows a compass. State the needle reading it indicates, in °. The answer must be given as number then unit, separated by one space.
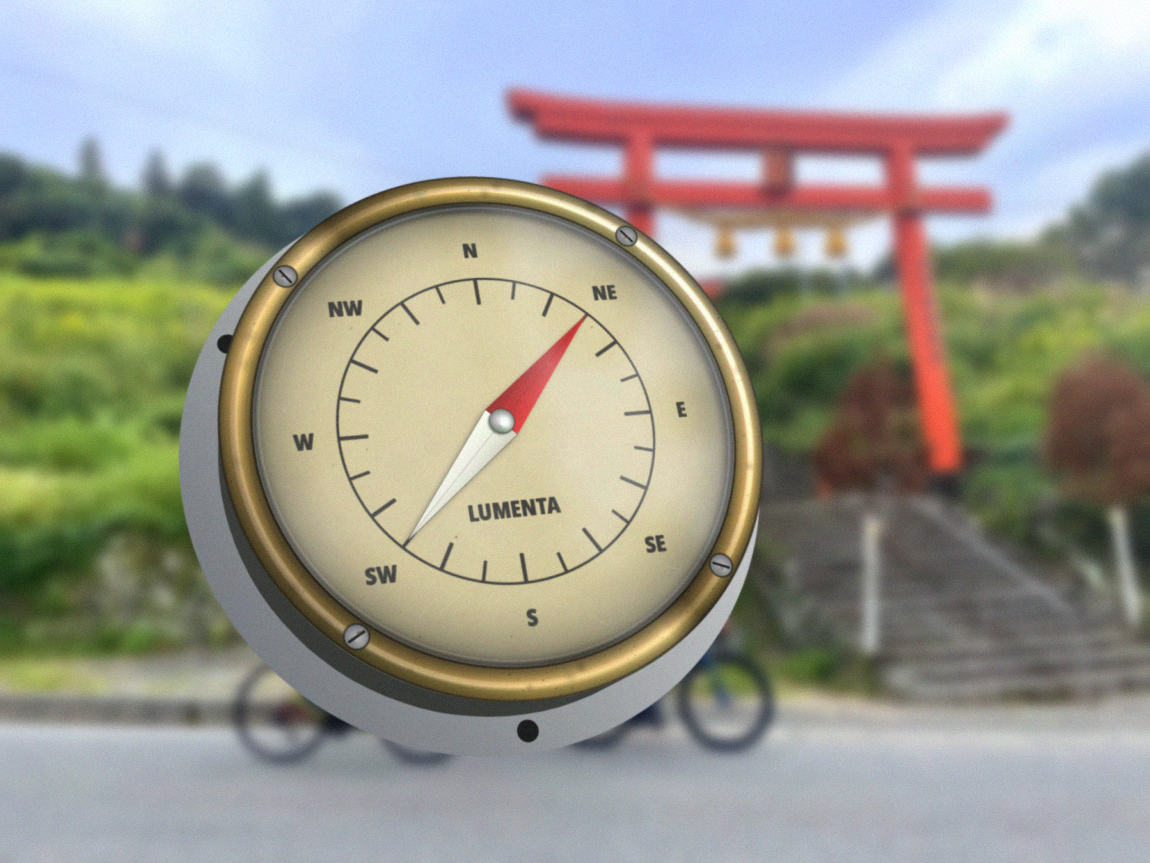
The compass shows 45 °
